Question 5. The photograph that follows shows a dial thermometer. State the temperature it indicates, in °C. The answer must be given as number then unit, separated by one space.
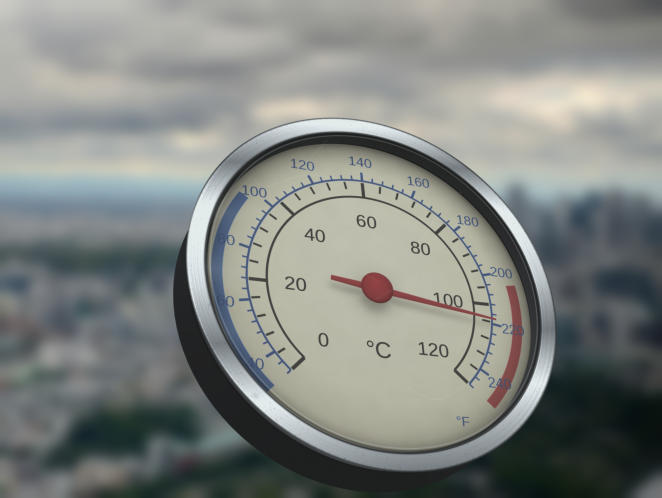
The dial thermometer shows 104 °C
